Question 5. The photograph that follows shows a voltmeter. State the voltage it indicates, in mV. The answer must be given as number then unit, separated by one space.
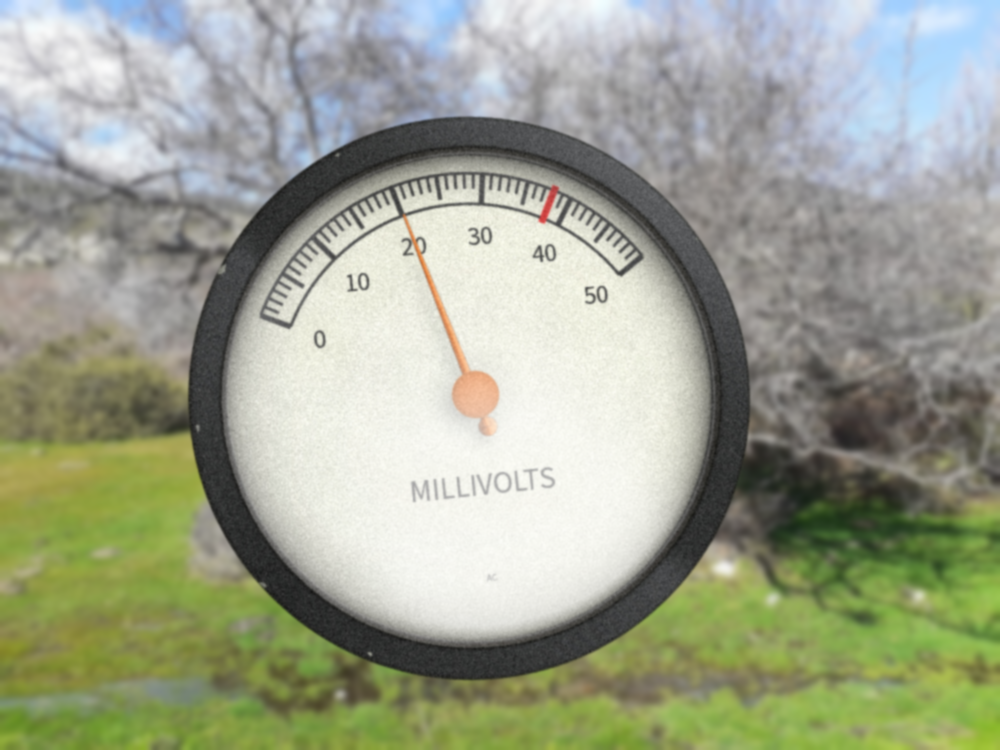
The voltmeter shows 20 mV
